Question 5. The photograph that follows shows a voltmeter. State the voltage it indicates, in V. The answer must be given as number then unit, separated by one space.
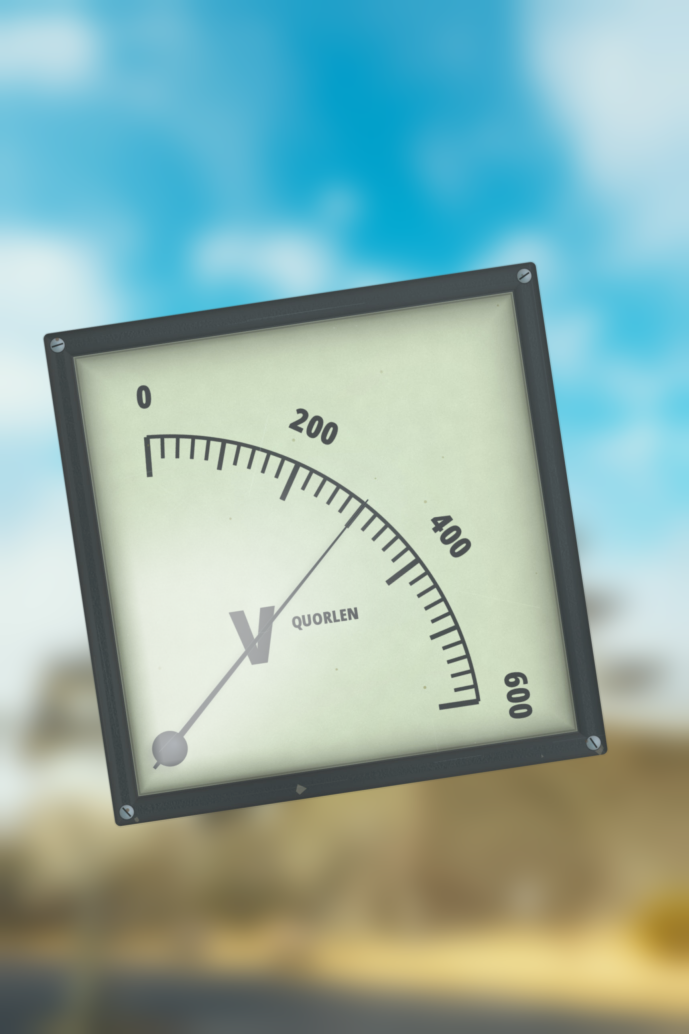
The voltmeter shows 300 V
